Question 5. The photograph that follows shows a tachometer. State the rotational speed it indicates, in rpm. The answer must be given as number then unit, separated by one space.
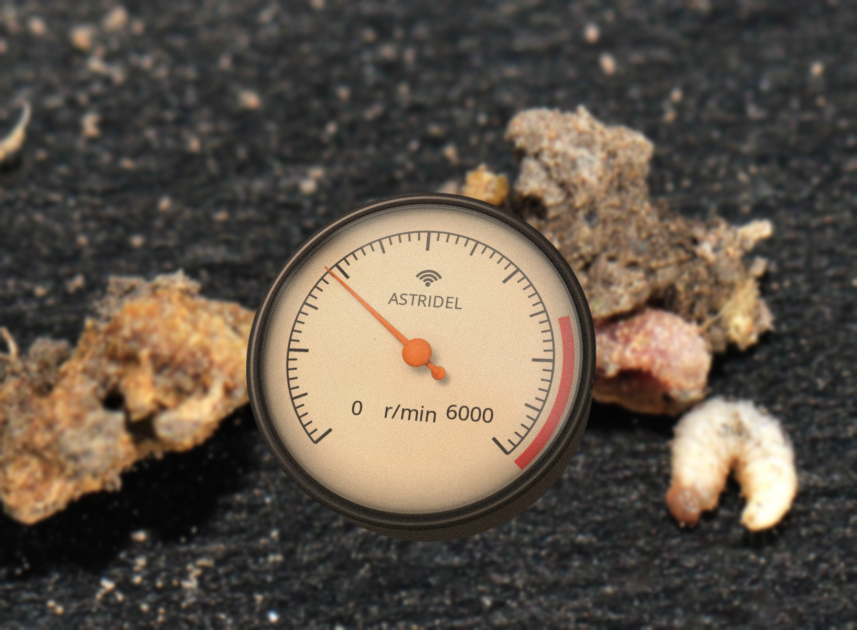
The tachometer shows 1900 rpm
